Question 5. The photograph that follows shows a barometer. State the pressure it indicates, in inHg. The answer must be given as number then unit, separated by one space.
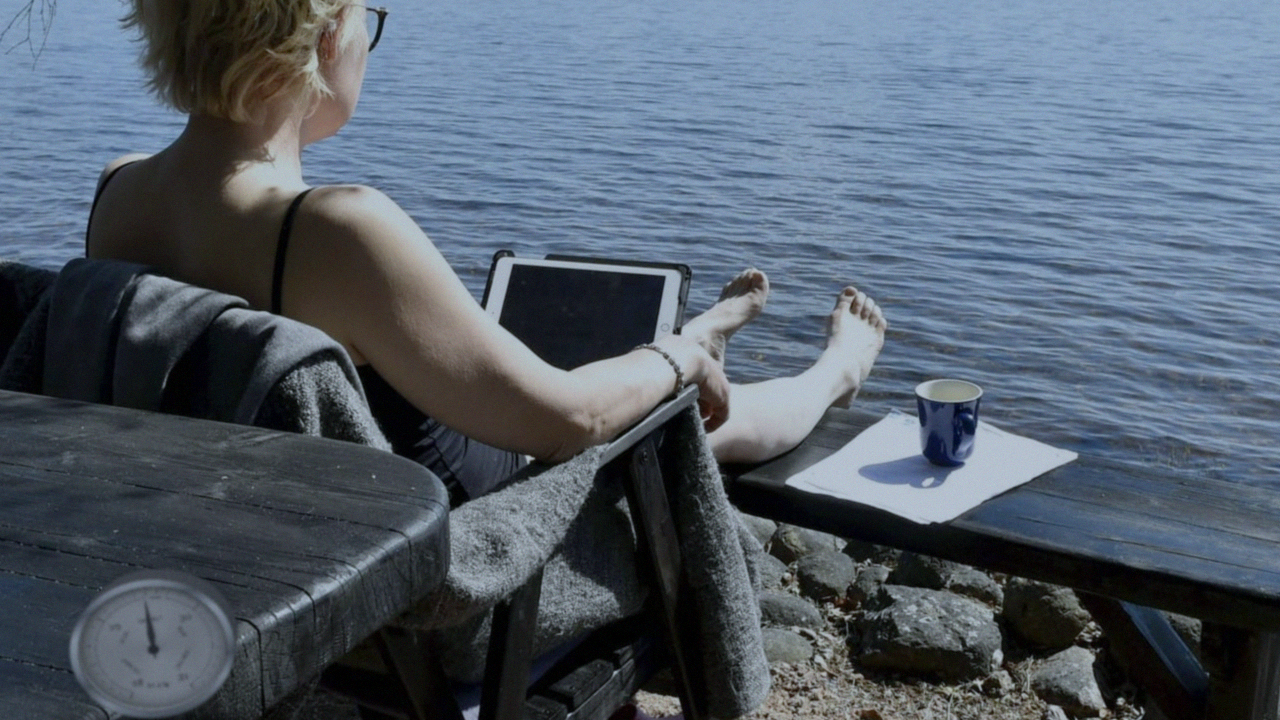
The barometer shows 29.5 inHg
